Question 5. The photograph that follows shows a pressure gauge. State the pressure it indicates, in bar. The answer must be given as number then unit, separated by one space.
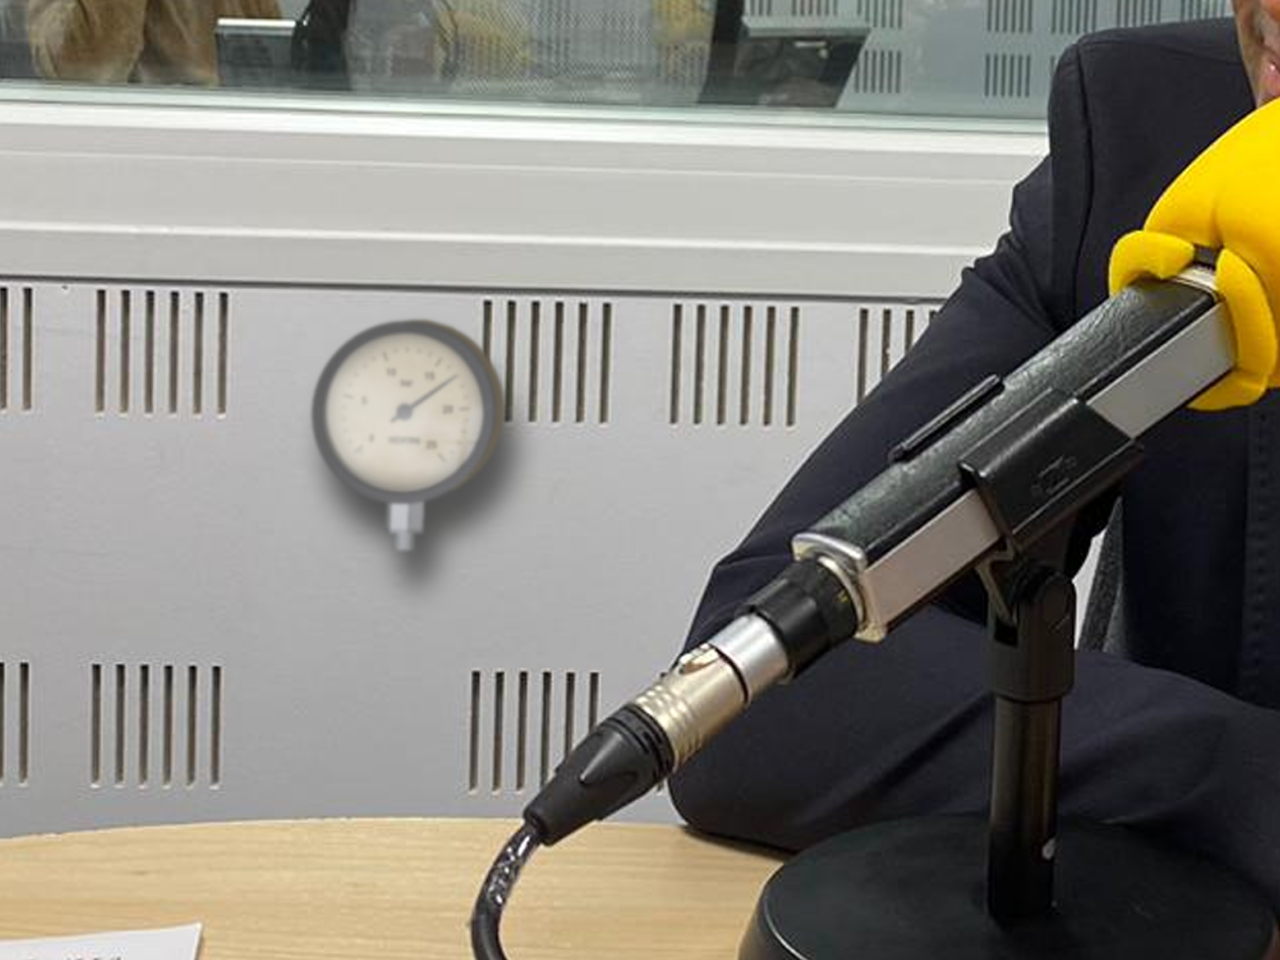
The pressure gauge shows 17 bar
